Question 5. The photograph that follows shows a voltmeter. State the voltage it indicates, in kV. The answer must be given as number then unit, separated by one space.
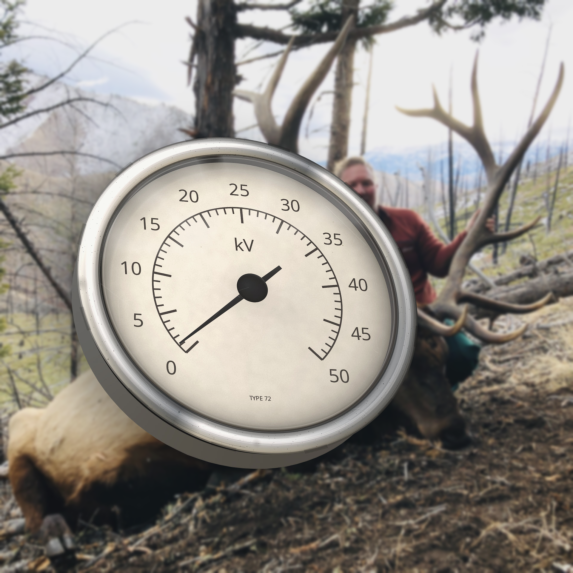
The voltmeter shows 1 kV
